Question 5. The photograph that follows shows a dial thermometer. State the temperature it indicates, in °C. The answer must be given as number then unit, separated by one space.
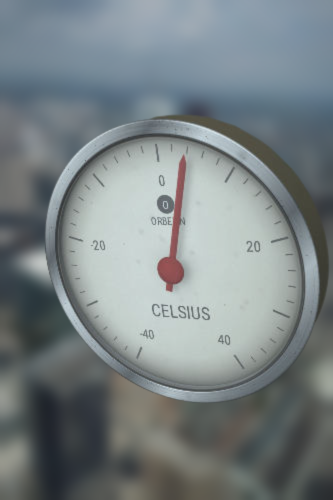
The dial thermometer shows 4 °C
